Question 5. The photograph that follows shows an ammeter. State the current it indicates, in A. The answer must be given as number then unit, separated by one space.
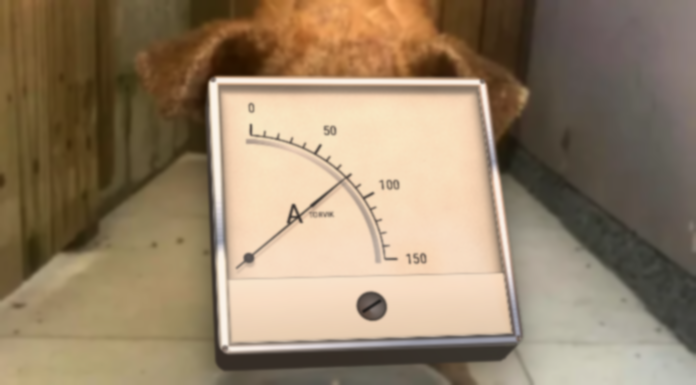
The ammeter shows 80 A
